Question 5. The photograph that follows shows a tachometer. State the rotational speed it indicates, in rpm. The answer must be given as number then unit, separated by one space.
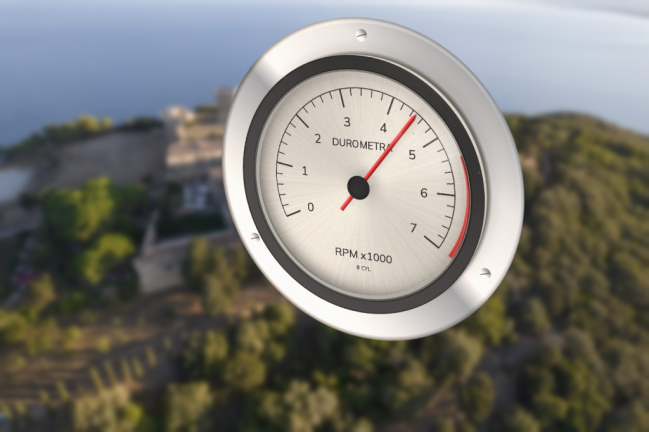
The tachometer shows 4500 rpm
